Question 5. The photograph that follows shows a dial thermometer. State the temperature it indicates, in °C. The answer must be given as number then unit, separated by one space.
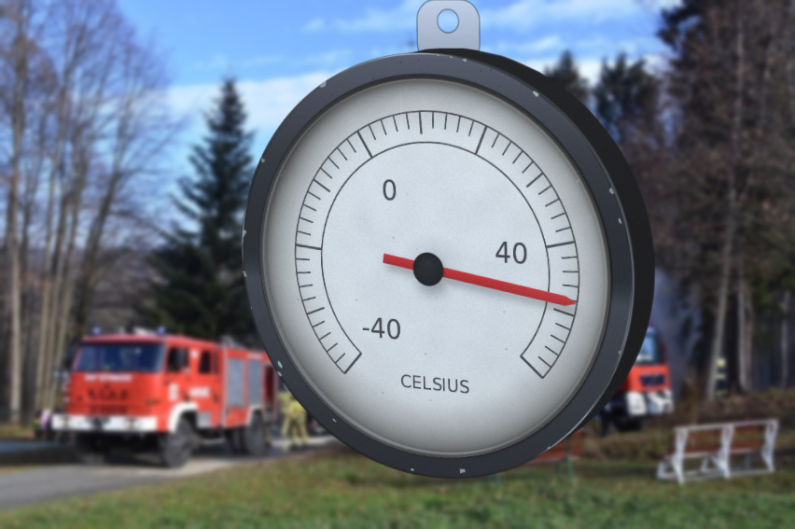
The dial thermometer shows 48 °C
